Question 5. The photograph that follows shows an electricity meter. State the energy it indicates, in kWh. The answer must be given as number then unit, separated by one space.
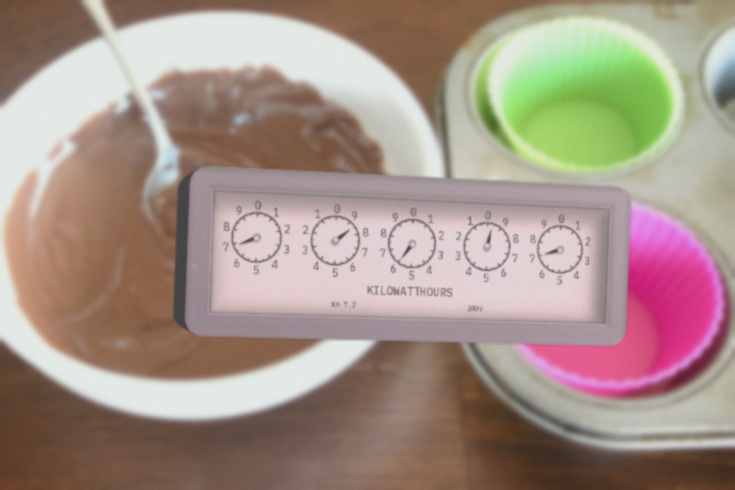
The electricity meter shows 68597 kWh
